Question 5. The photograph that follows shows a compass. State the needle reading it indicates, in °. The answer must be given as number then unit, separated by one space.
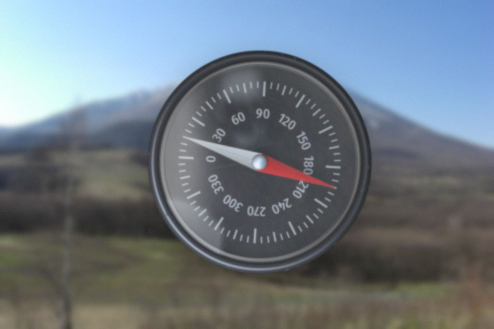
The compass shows 195 °
